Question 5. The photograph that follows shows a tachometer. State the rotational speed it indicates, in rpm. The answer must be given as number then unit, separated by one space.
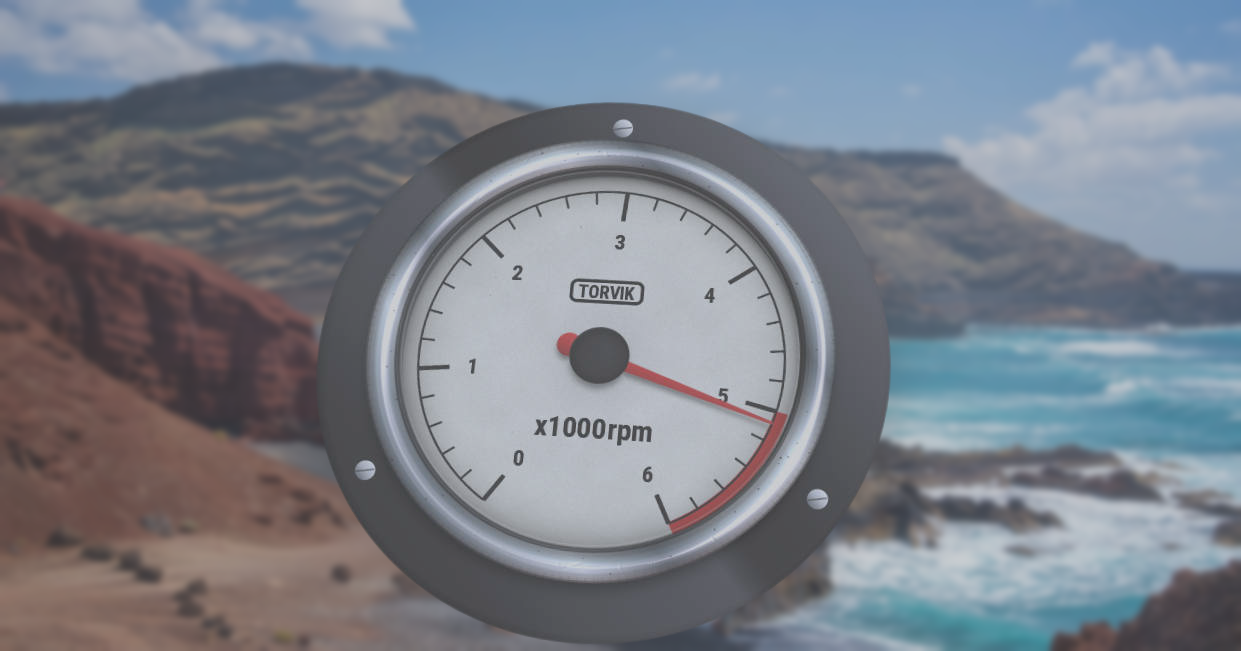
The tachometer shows 5100 rpm
